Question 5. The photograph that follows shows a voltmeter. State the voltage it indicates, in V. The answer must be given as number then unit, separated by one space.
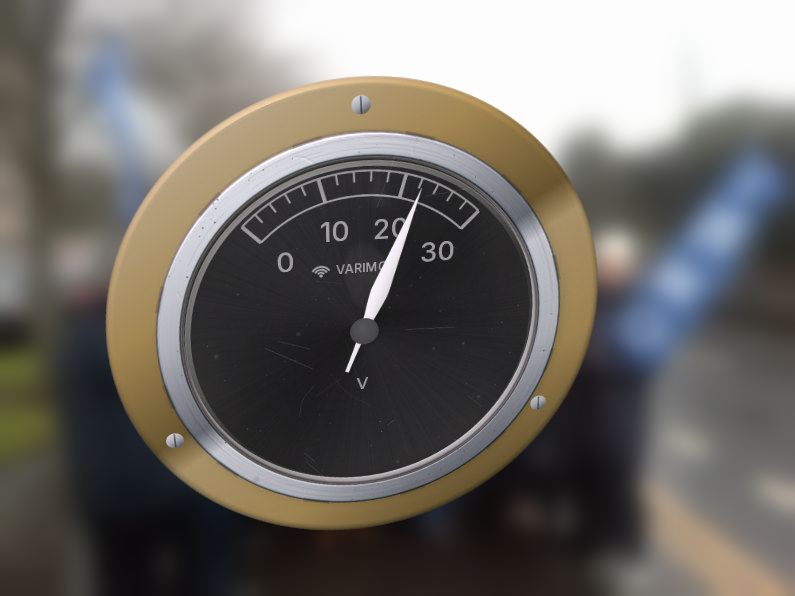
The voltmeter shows 22 V
